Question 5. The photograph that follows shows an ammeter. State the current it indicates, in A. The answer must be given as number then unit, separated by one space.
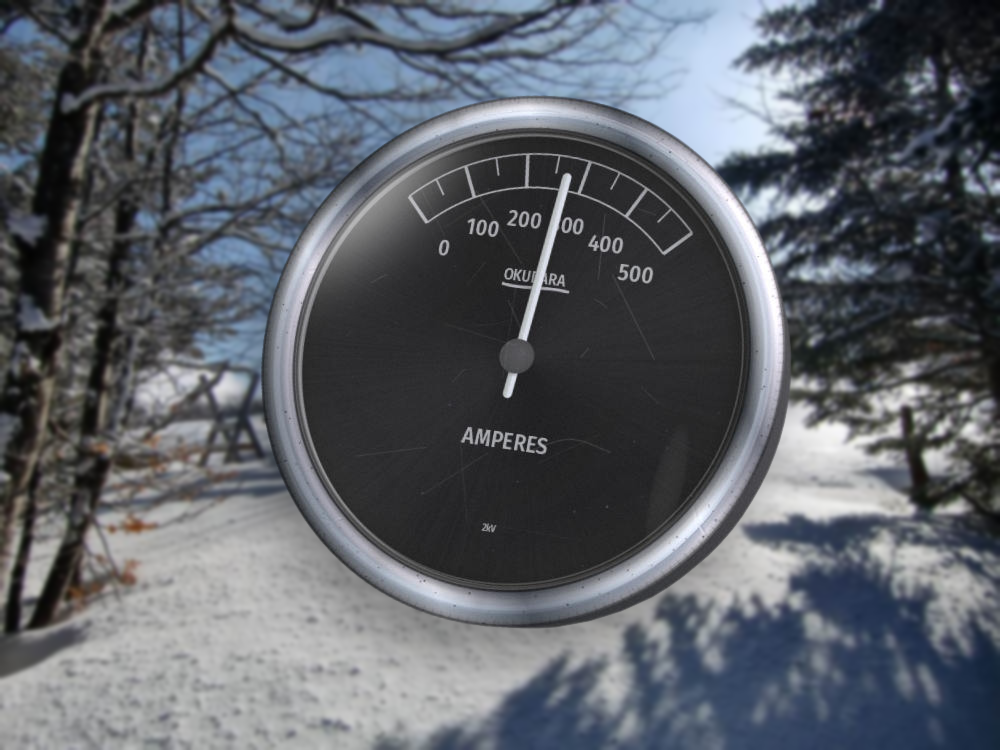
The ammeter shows 275 A
